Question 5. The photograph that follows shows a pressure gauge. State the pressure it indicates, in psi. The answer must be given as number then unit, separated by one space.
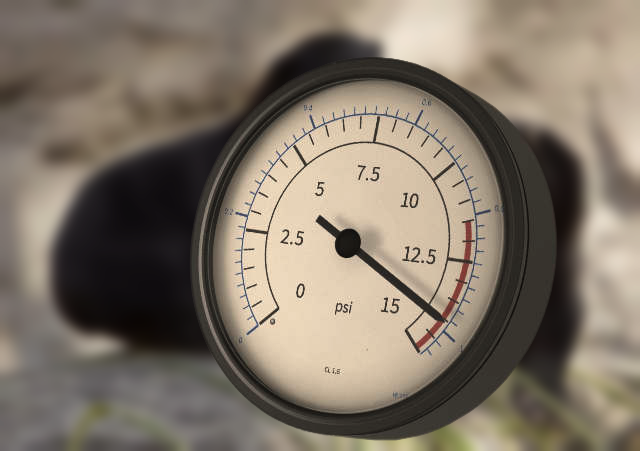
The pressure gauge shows 14 psi
